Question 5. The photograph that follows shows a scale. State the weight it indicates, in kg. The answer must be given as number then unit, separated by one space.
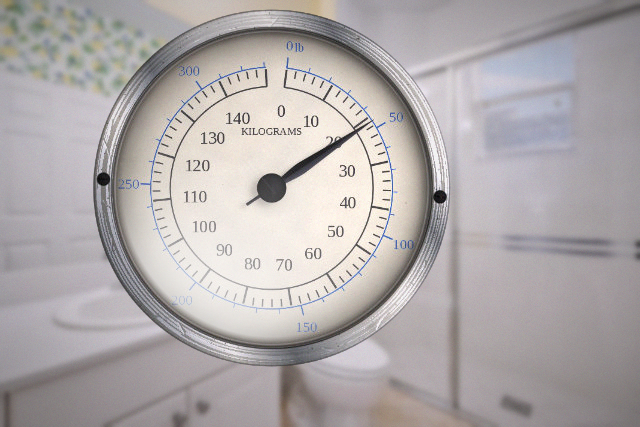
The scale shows 21 kg
